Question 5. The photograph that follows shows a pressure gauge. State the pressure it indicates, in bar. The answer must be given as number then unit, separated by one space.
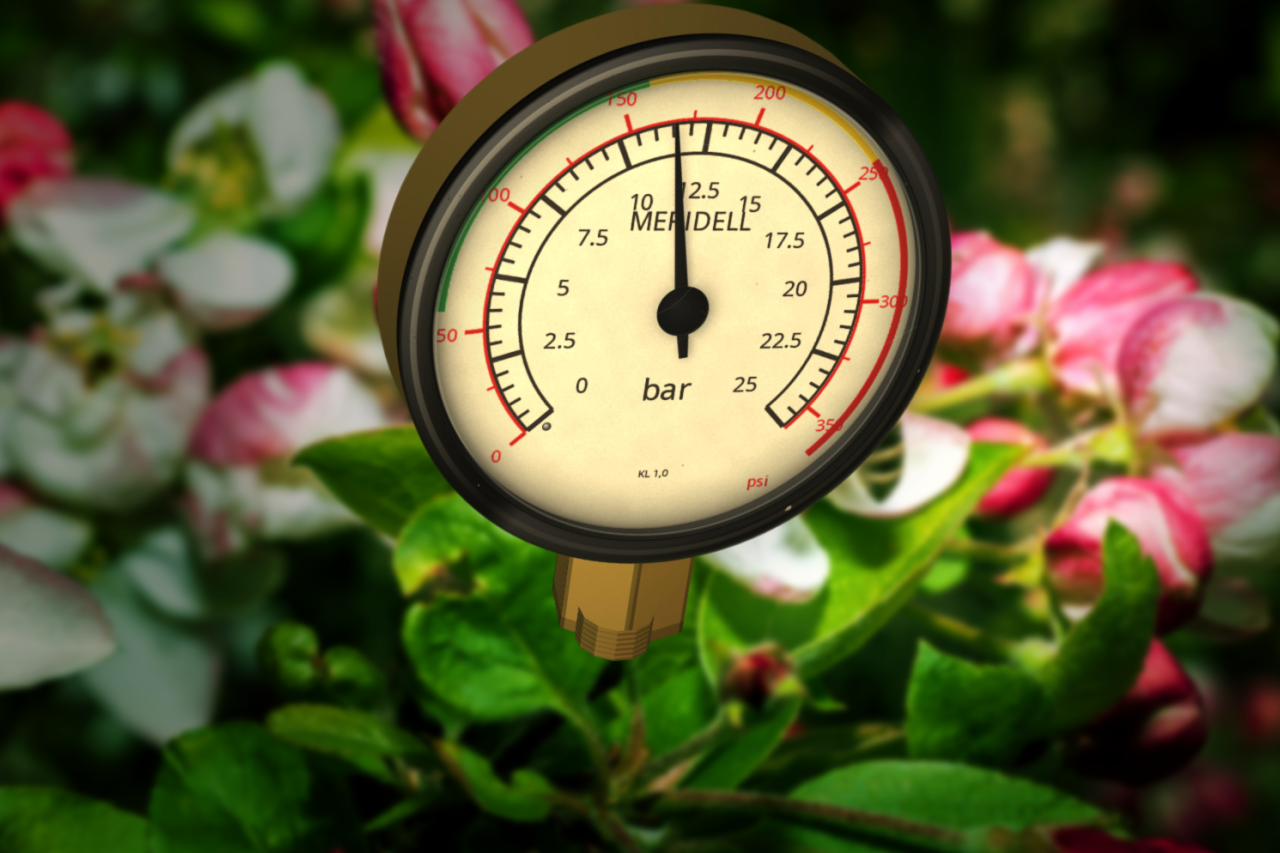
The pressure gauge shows 11.5 bar
